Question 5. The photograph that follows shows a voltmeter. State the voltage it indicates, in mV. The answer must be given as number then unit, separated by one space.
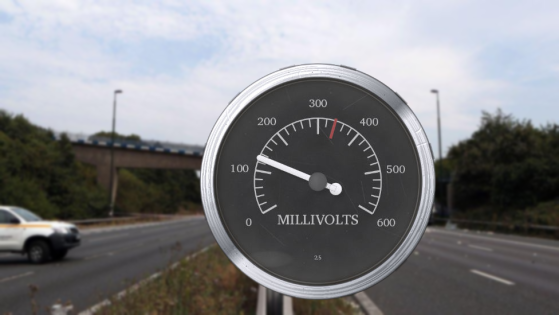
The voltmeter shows 130 mV
